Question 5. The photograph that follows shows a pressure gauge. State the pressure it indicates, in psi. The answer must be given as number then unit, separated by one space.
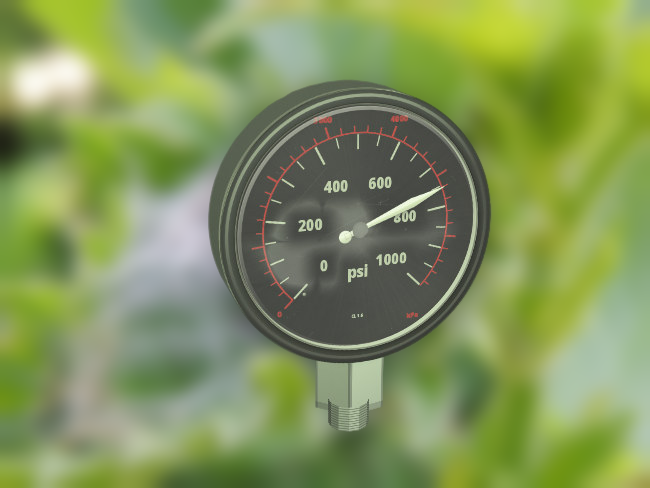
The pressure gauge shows 750 psi
